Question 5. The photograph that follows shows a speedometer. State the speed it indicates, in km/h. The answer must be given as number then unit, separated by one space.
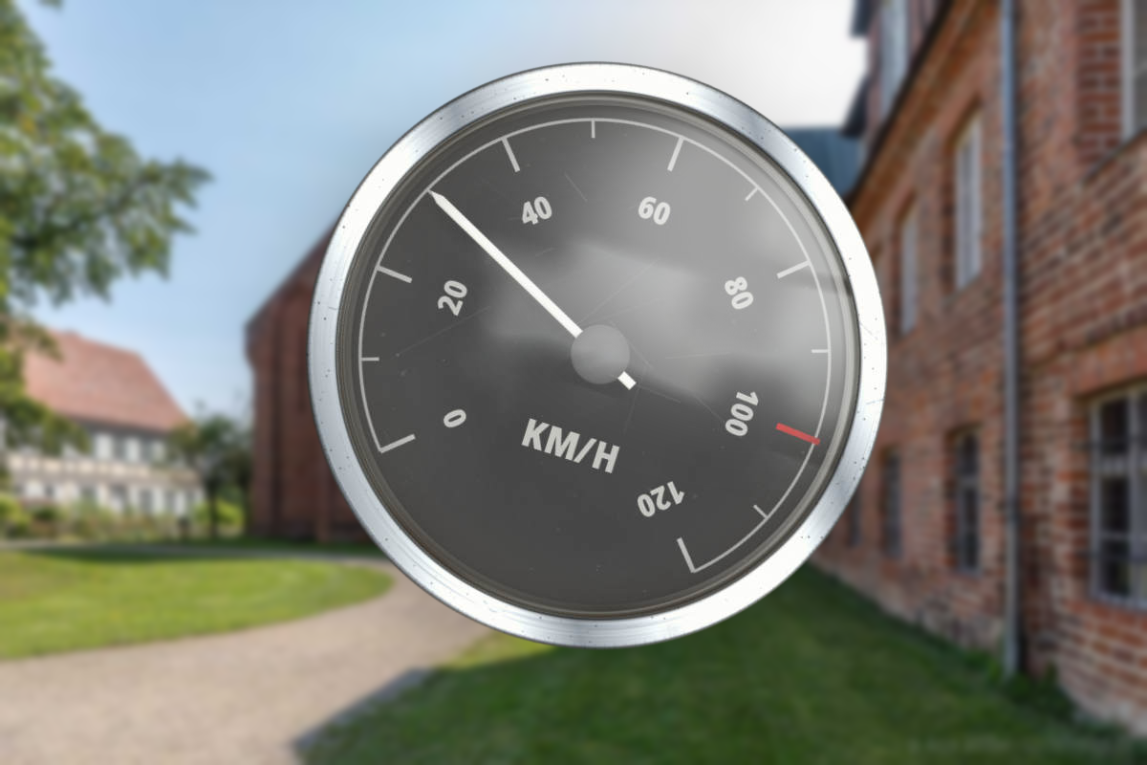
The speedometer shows 30 km/h
